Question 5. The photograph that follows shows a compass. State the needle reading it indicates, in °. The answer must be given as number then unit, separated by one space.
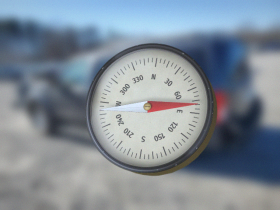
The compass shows 80 °
